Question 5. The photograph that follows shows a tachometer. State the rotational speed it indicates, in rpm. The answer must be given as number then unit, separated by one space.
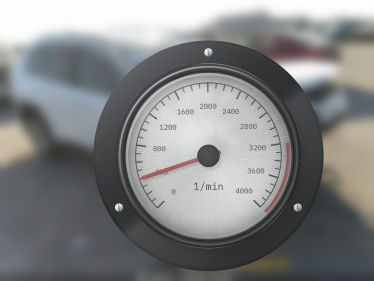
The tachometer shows 400 rpm
